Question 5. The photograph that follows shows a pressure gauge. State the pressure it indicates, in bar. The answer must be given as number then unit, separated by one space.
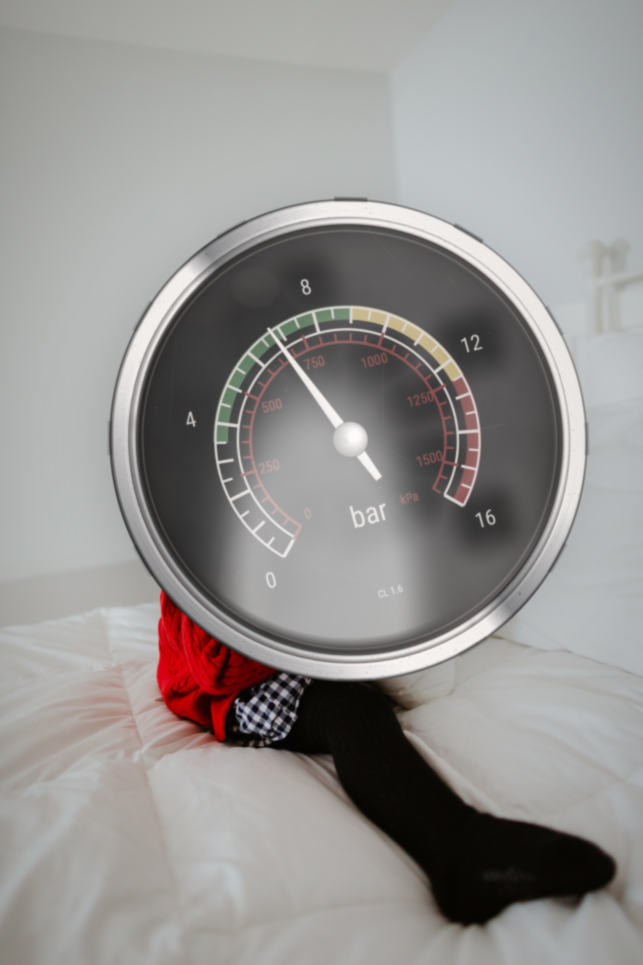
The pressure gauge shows 6.75 bar
